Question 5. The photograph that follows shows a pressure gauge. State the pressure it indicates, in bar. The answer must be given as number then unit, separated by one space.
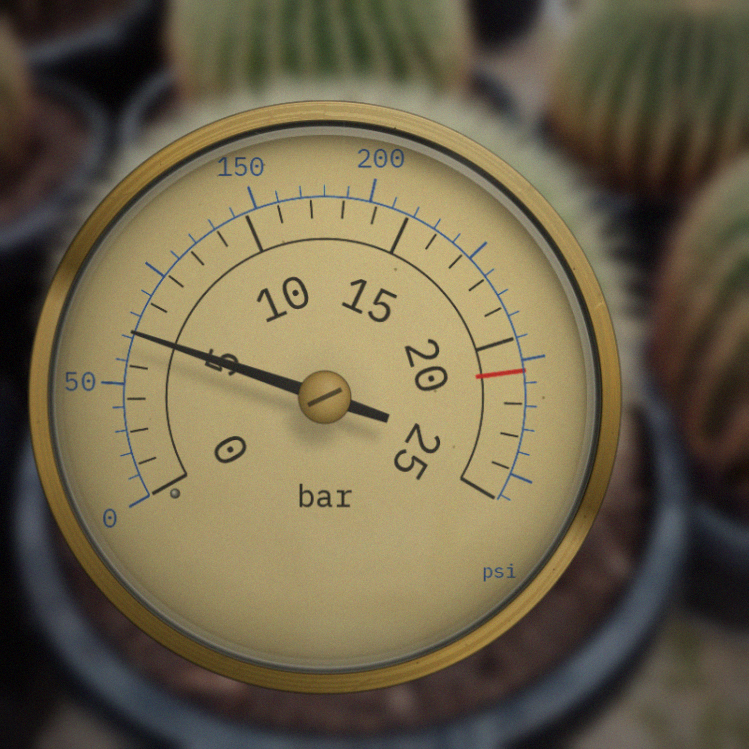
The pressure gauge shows 5 bar
